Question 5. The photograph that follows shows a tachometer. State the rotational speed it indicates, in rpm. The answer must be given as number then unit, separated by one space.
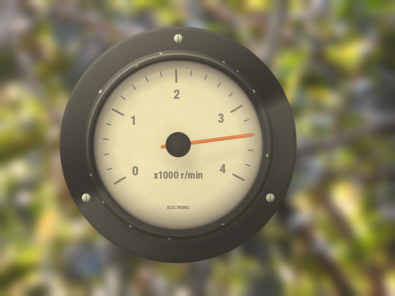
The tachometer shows 3400 rpm
